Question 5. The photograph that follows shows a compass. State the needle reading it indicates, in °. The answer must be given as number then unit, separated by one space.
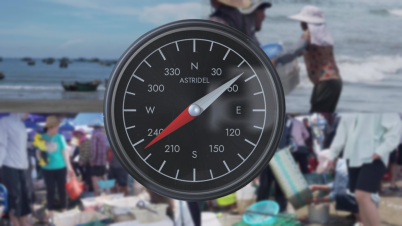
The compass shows 232.5 °
